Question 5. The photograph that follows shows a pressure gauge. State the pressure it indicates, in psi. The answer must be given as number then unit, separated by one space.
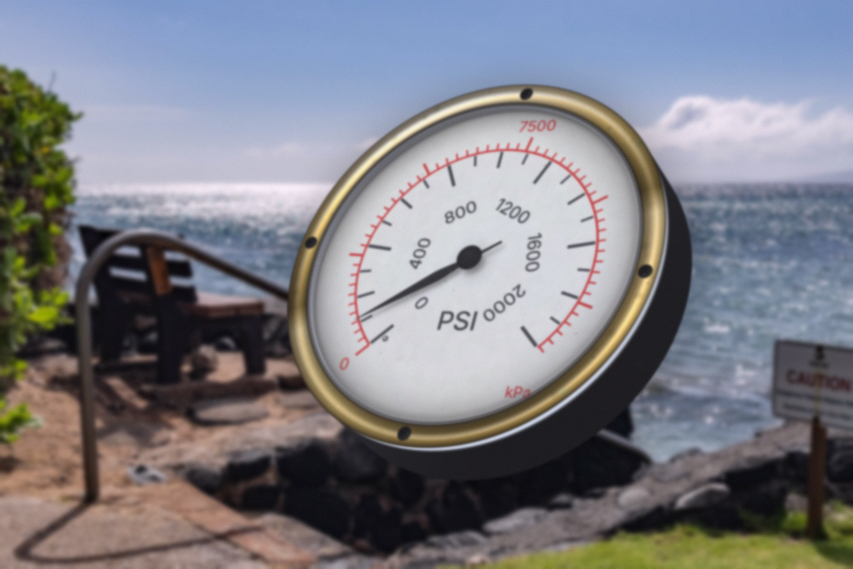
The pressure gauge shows 100 psi
